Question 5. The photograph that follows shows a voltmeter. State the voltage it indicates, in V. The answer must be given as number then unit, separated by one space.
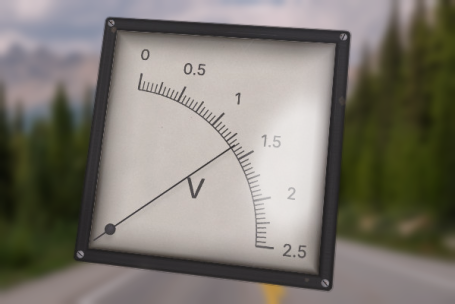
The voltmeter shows 1.35 V
